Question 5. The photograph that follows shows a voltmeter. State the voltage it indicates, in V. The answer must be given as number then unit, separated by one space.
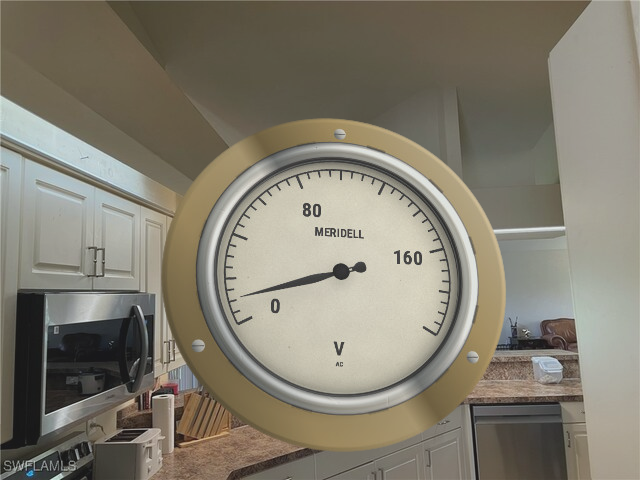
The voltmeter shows 10 V
